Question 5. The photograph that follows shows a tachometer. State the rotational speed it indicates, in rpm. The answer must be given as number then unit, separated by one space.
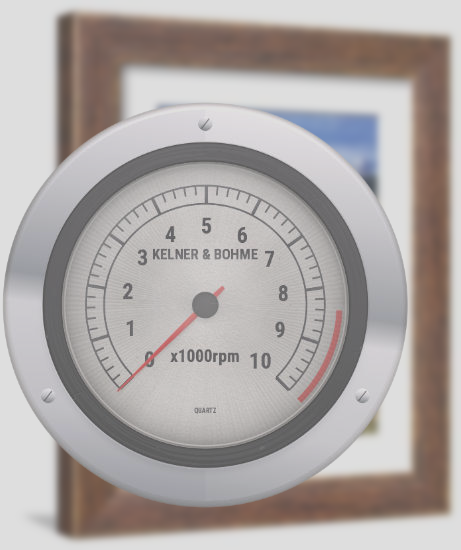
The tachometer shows 0 rpm
